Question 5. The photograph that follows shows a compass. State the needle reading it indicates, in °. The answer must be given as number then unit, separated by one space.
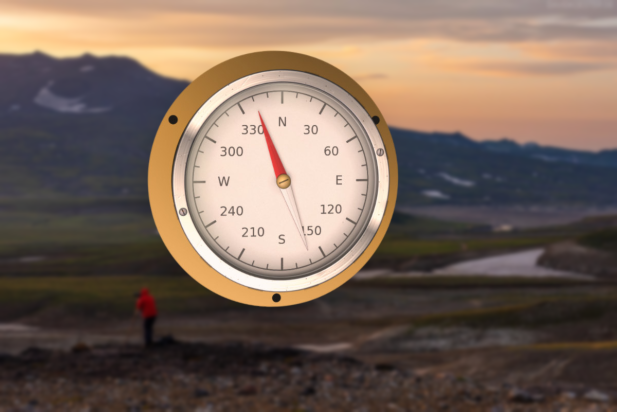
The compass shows 340 °
